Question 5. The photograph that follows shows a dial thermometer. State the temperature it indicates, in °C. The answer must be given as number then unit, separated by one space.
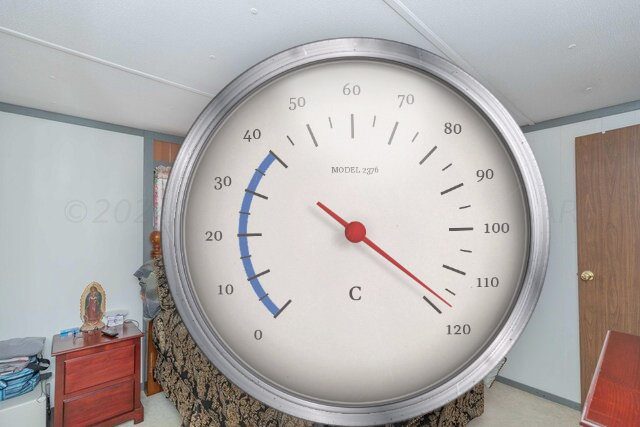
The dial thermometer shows 117.5 °C
